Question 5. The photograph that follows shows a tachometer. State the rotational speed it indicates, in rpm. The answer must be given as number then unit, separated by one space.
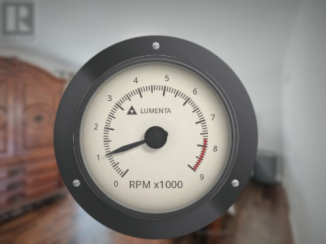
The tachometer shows 1000 rpm
